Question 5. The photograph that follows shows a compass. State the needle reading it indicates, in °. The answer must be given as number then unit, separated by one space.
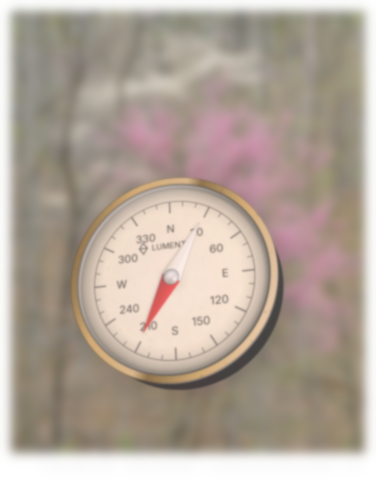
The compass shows 210 °
